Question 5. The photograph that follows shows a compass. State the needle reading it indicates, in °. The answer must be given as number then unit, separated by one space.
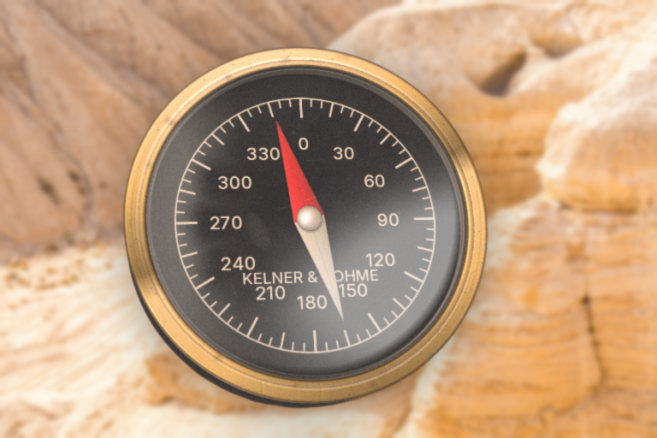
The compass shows 345 °
